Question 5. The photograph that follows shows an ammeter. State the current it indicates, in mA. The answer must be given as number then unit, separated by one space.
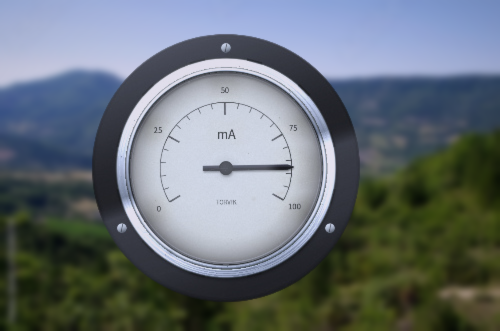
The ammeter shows 87.5 mA
